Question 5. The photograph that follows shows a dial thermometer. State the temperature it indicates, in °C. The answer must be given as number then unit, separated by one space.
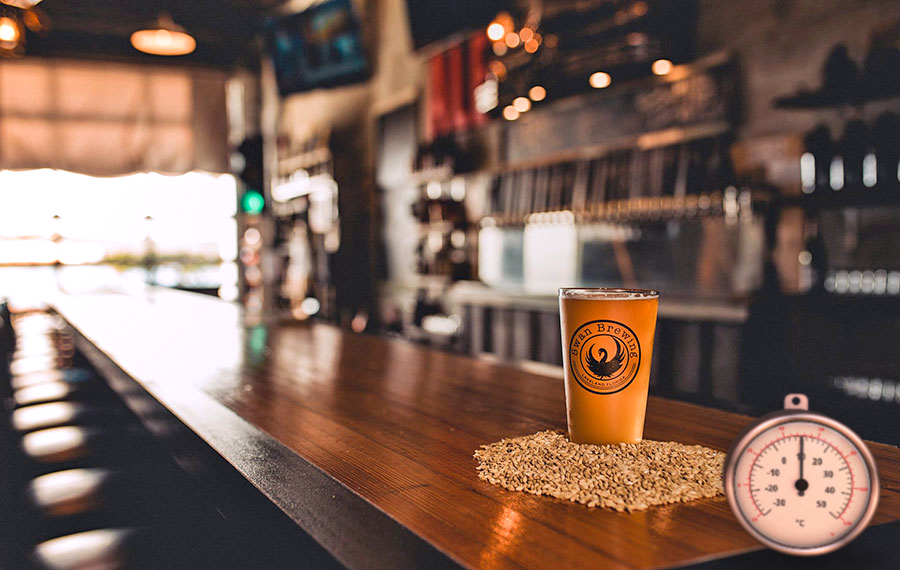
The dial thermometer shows 10 °C
